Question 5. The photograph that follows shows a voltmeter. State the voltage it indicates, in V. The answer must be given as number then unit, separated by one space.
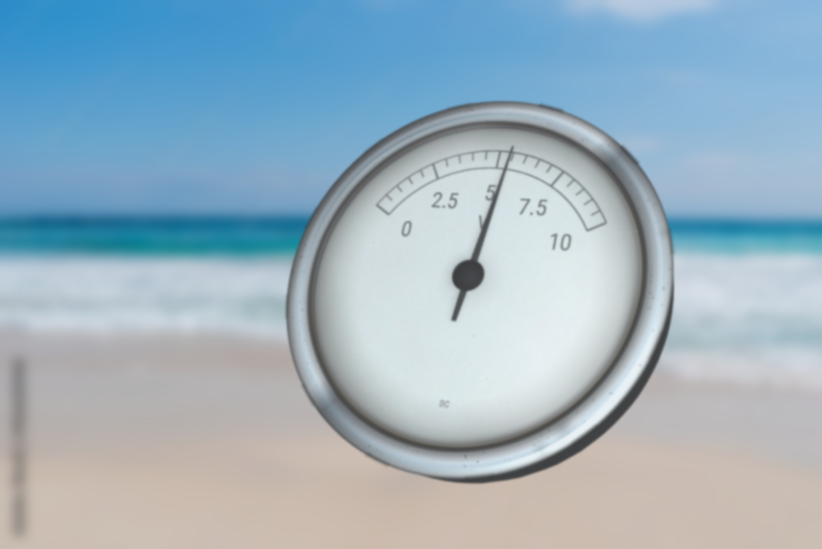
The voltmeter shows 5.5 V
